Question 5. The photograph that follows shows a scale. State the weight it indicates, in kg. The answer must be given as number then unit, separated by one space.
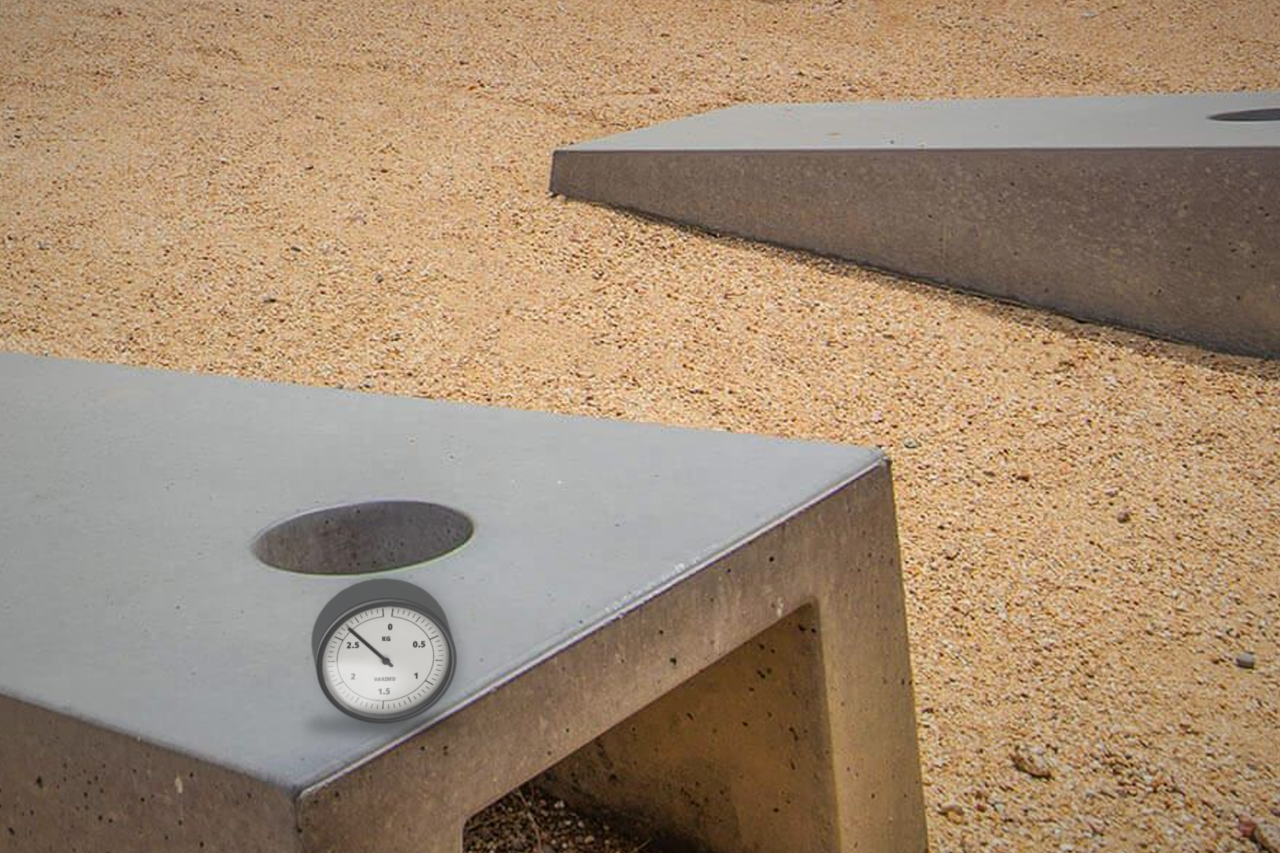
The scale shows 2.65 kg
